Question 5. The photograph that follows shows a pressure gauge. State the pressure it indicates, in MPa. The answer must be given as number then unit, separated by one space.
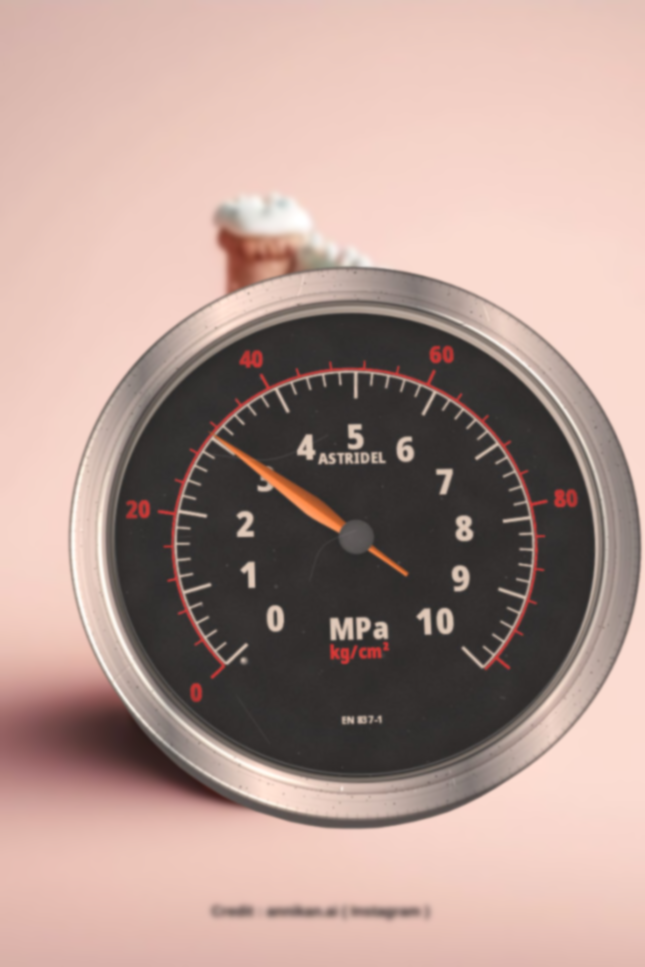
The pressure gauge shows 3 MPa
